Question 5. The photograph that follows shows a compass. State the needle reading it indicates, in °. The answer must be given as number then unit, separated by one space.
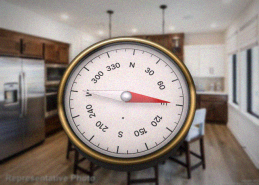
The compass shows 90 °
